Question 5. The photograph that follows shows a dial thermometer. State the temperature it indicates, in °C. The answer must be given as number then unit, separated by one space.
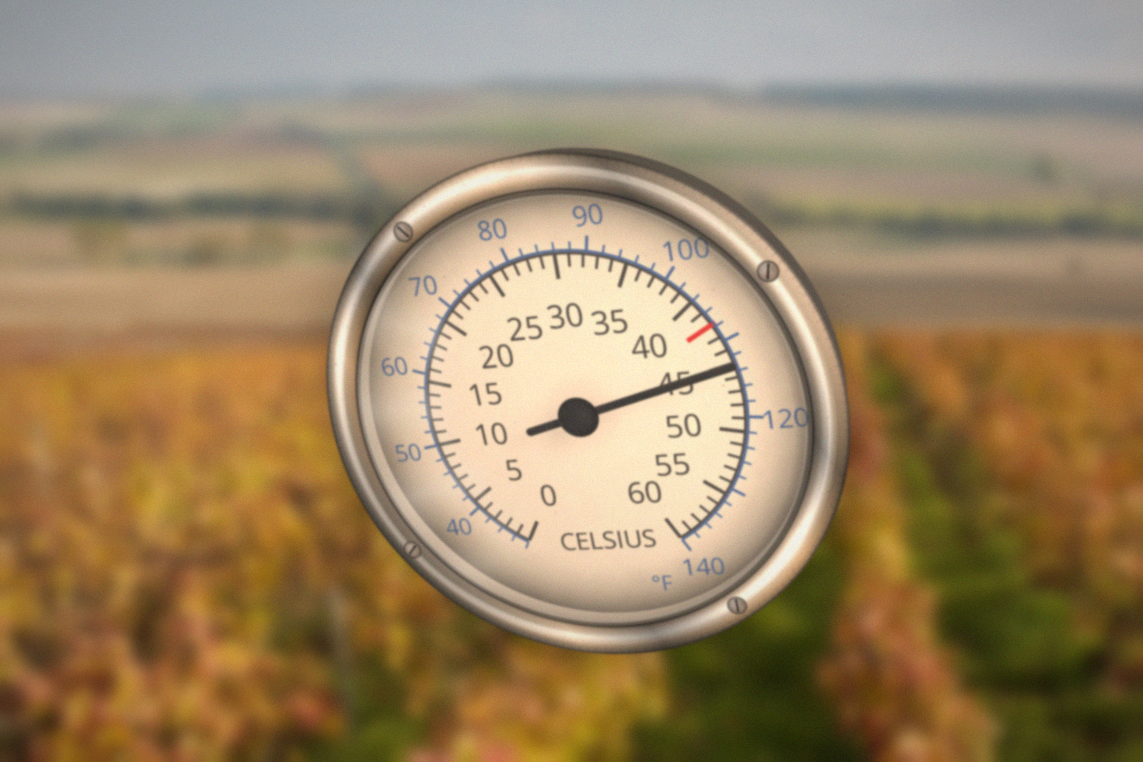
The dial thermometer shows 45 °C
